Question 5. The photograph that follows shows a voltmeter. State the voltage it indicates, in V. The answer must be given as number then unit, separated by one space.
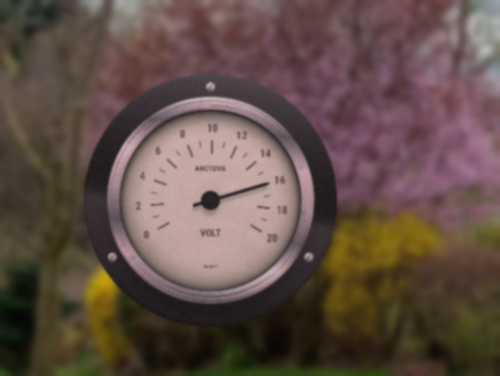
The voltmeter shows 16 V
